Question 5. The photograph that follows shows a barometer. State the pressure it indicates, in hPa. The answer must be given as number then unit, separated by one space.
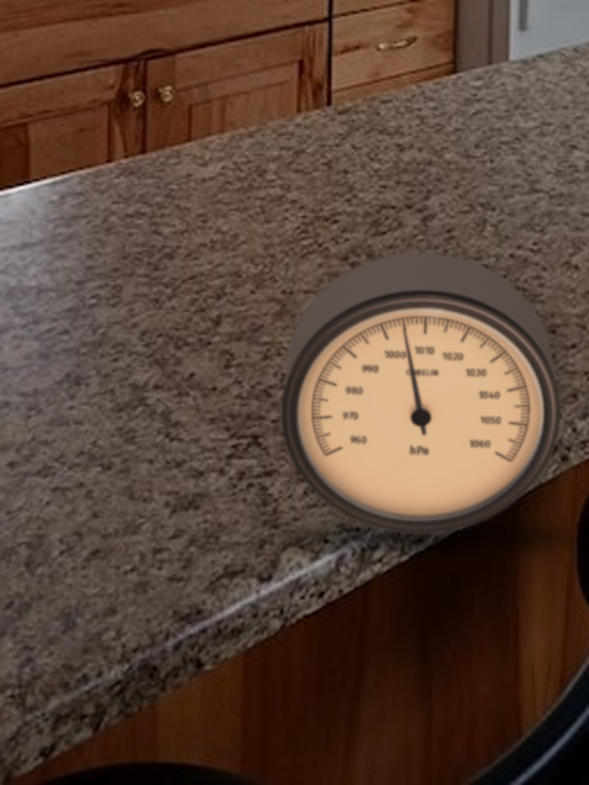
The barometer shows 1005 hPa
